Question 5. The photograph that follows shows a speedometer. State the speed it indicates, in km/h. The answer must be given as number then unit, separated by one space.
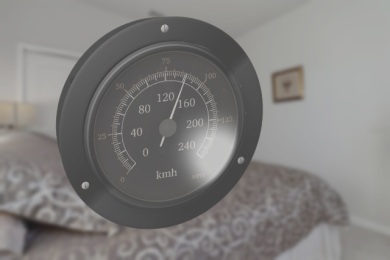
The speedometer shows 140 km/h
